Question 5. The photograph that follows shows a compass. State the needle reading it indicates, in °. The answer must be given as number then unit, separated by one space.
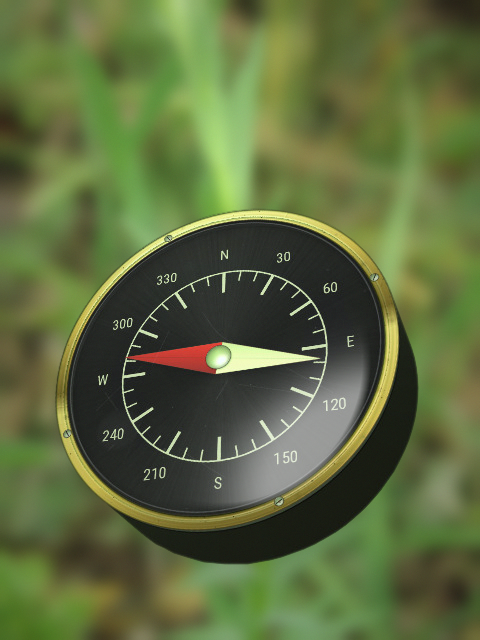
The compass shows 280 °
